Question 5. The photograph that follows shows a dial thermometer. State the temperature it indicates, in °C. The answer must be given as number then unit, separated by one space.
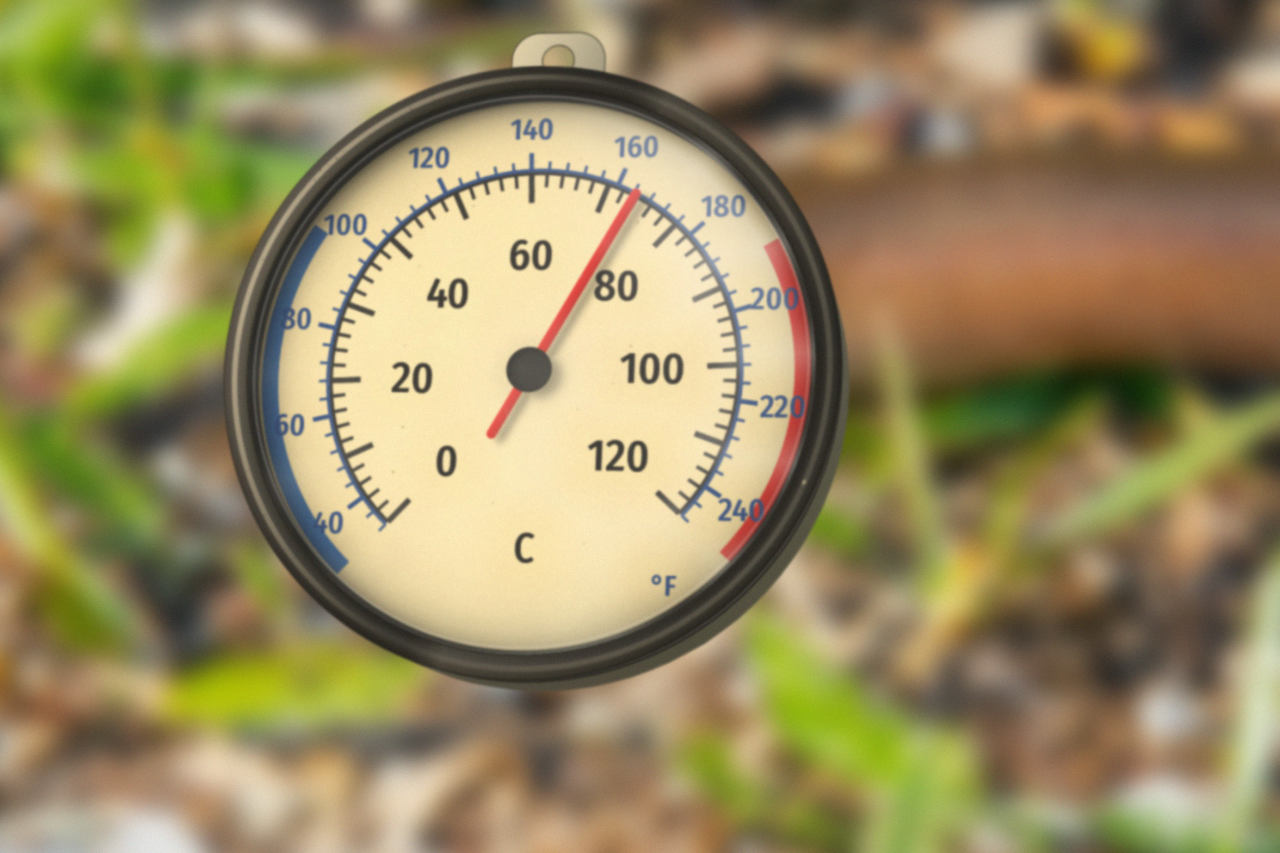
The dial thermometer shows 74 °C
